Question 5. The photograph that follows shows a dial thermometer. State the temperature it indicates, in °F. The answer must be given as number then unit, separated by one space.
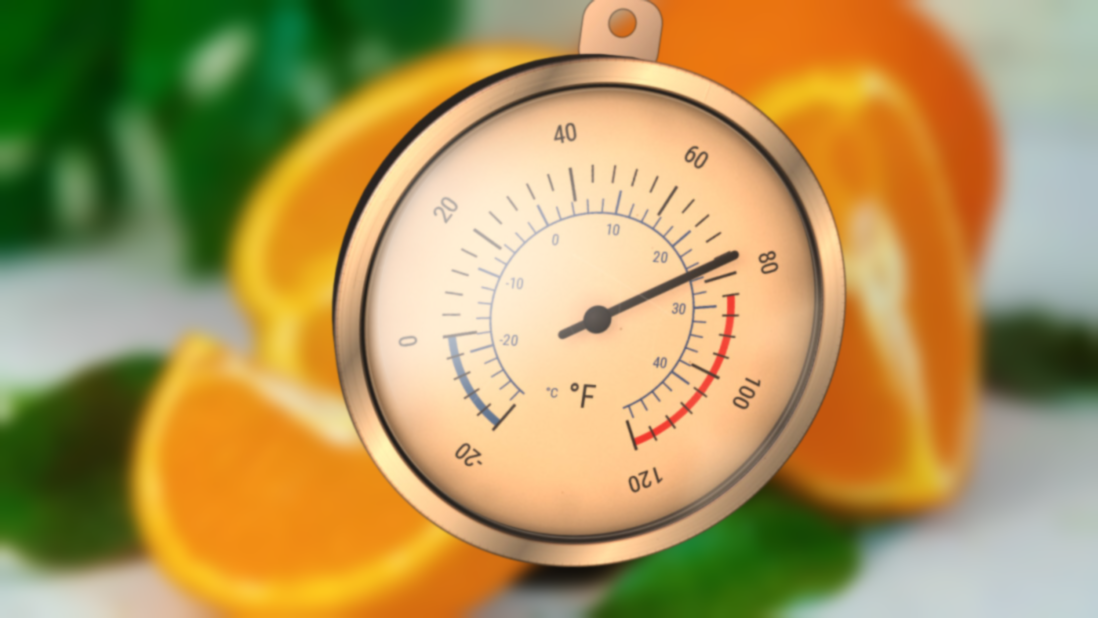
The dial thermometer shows 76 °F
